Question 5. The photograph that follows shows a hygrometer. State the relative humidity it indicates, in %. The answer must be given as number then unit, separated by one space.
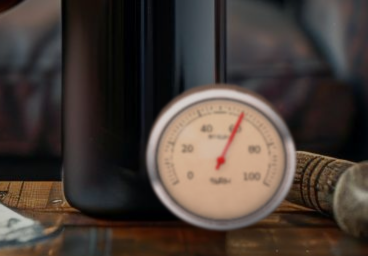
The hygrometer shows 60 %
